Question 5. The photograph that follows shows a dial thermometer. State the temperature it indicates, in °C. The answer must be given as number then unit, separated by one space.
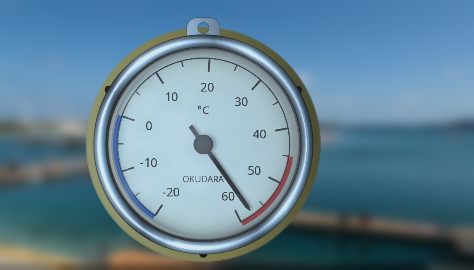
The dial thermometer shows 57.5 °C
